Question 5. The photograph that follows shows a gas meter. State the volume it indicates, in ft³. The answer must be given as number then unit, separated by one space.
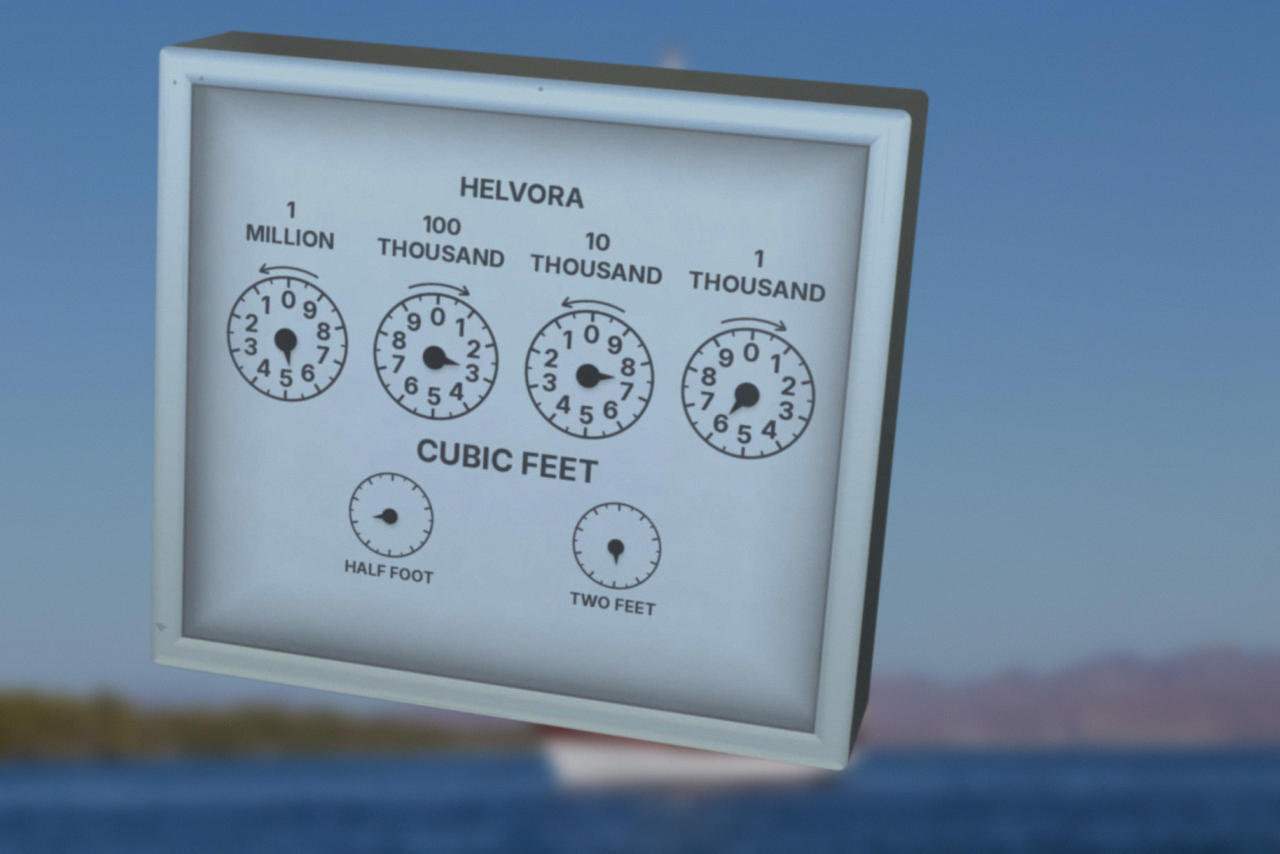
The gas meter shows 527600 ft³
